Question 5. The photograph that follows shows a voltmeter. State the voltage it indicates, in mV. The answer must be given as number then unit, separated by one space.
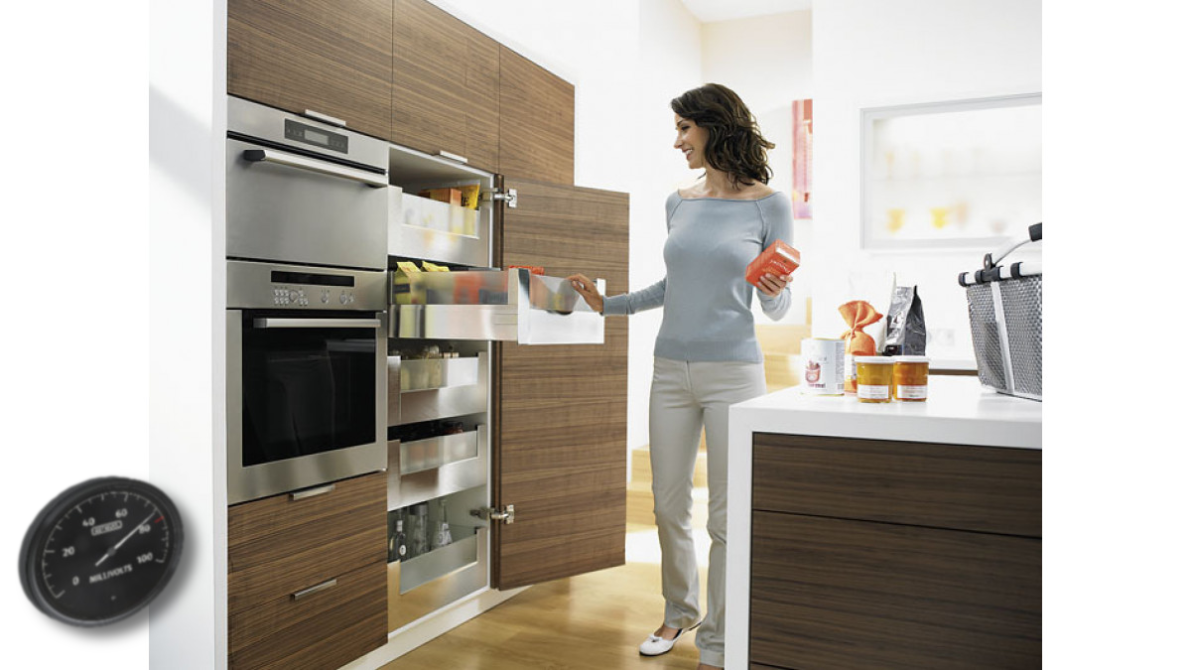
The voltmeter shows 75 mV
